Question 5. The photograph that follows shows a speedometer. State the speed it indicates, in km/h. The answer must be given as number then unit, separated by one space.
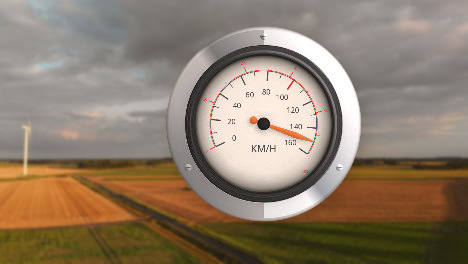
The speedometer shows 150 km/h
